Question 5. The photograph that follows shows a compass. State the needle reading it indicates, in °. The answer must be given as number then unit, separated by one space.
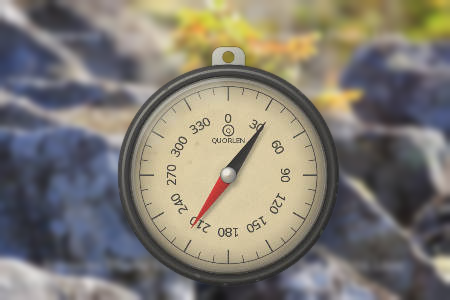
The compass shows 215 °
